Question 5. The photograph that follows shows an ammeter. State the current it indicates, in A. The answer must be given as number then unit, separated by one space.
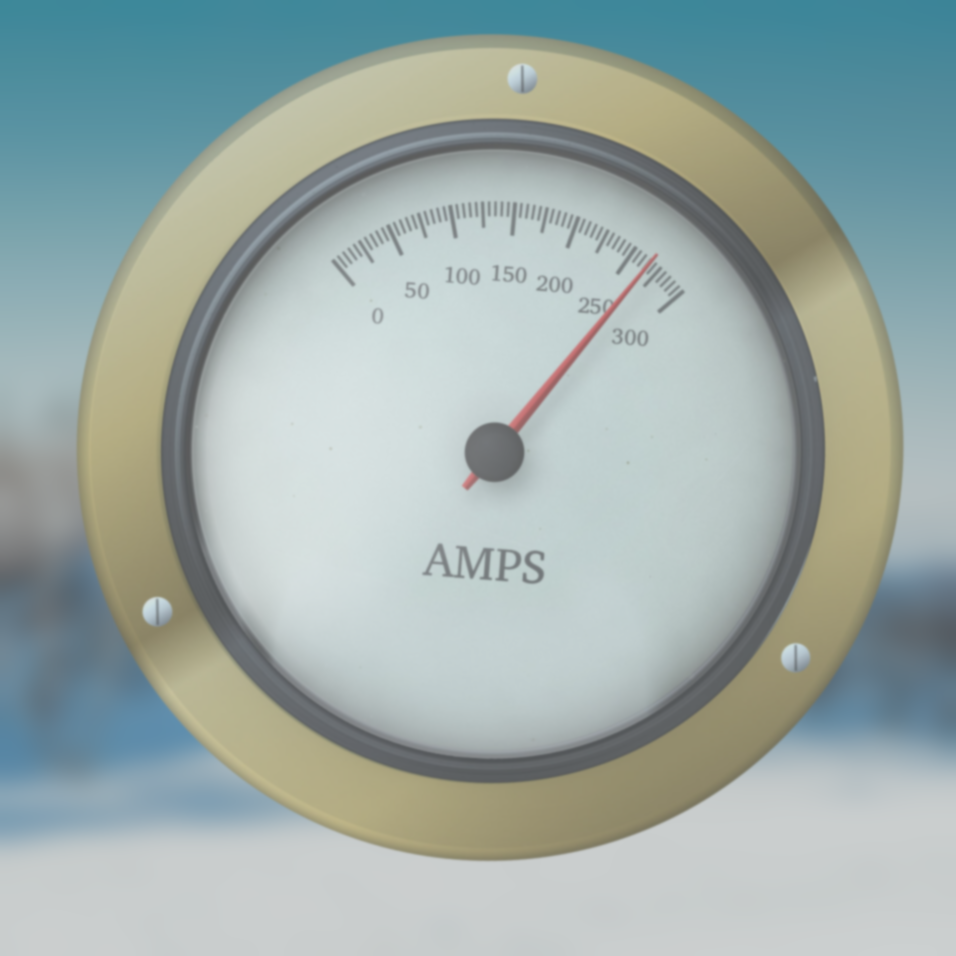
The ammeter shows 265 A
